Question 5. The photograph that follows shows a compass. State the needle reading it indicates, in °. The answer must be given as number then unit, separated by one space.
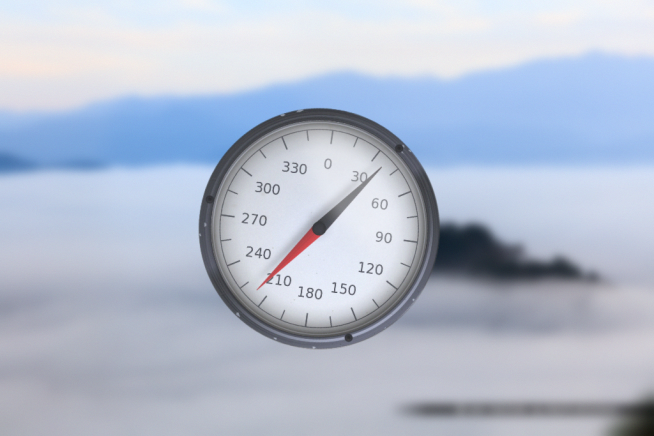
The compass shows 217.5 °
